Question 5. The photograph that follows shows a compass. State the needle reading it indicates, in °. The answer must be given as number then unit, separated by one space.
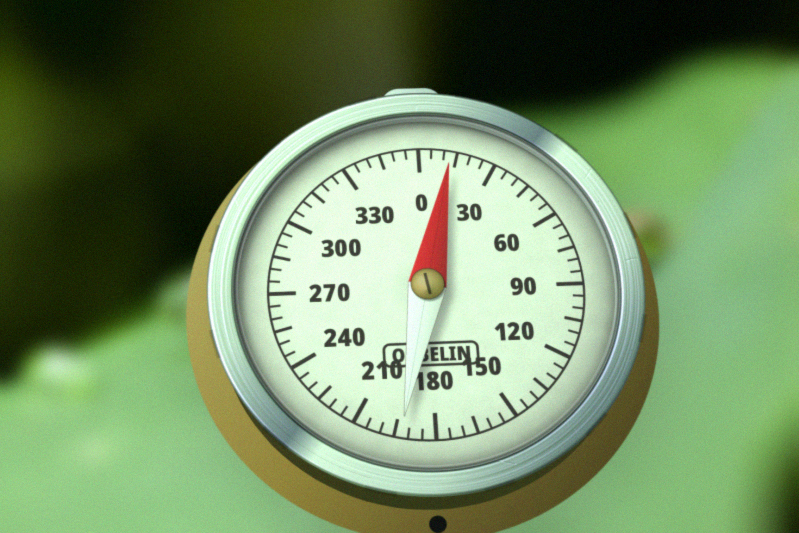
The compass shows 12.5 °
